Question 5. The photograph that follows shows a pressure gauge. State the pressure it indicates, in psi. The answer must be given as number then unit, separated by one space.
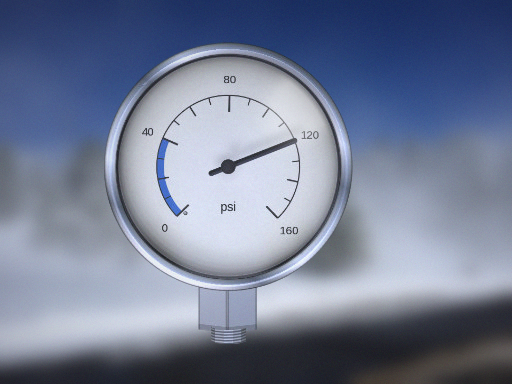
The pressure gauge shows 120 psi
